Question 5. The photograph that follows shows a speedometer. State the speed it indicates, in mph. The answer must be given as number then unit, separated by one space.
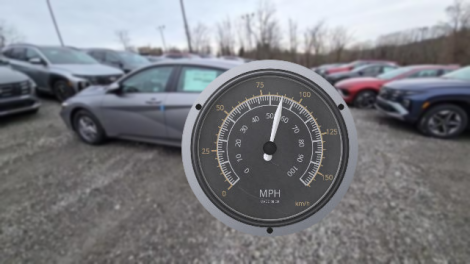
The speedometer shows 55 mph
